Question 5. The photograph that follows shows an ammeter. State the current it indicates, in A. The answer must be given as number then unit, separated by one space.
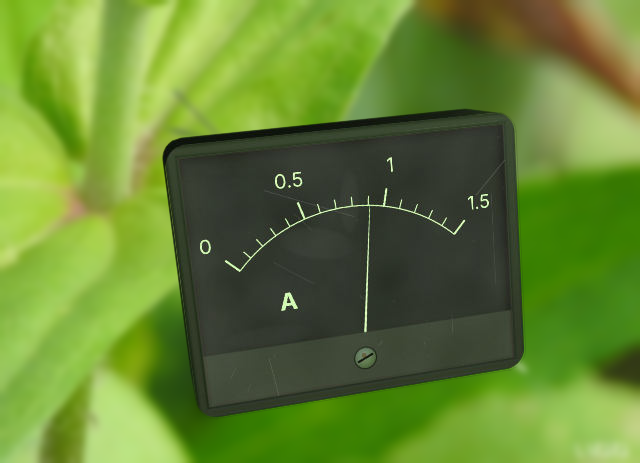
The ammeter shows 0.9 A
